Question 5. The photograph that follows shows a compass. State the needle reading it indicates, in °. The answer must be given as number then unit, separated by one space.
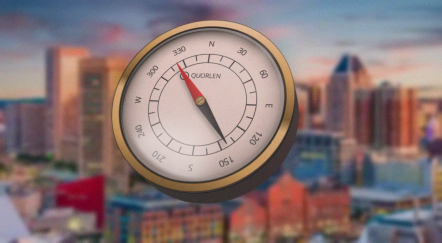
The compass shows 322.5 °
